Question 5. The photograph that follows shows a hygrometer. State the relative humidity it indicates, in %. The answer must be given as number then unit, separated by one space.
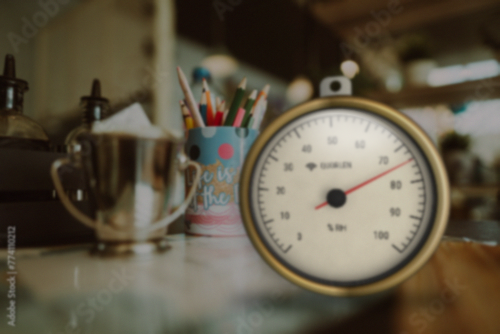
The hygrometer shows 74 %
